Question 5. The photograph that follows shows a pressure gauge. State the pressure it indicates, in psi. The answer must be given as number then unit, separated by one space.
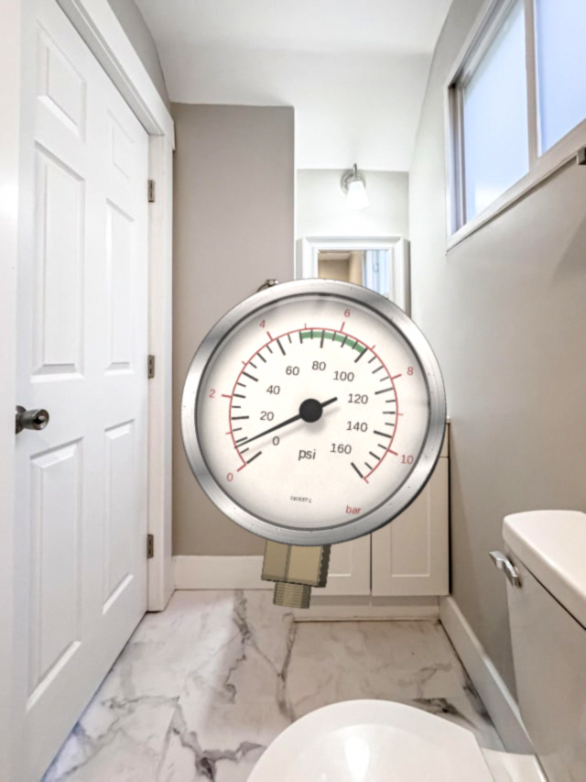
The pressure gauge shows 7.5 psi
